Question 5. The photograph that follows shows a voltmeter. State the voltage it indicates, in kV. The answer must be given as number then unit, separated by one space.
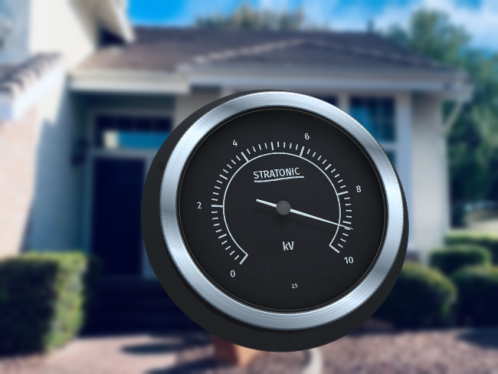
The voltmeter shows 9.2 kV
